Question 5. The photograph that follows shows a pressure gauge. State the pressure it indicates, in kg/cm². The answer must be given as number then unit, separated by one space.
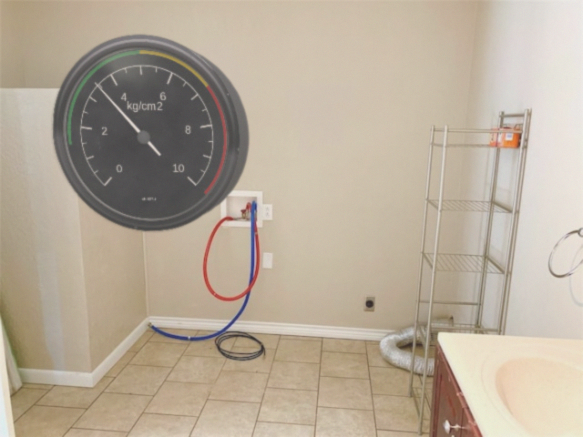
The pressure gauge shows 3.5 kg/cm²
